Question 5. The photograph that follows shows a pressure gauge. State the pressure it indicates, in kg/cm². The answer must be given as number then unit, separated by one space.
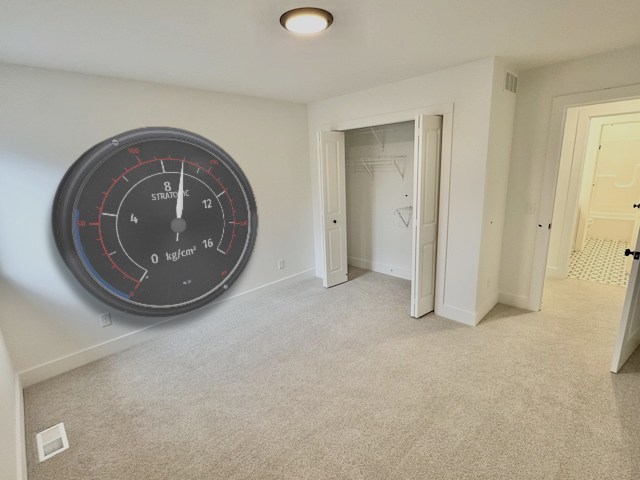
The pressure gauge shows 9 kg/cm²
